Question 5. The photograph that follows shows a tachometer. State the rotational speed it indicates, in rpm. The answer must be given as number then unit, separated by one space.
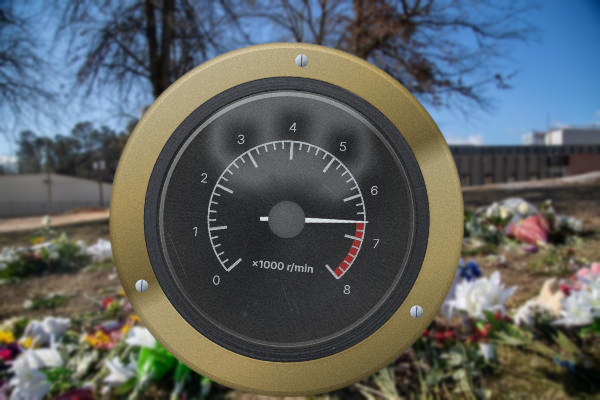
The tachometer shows 6600 rpm
